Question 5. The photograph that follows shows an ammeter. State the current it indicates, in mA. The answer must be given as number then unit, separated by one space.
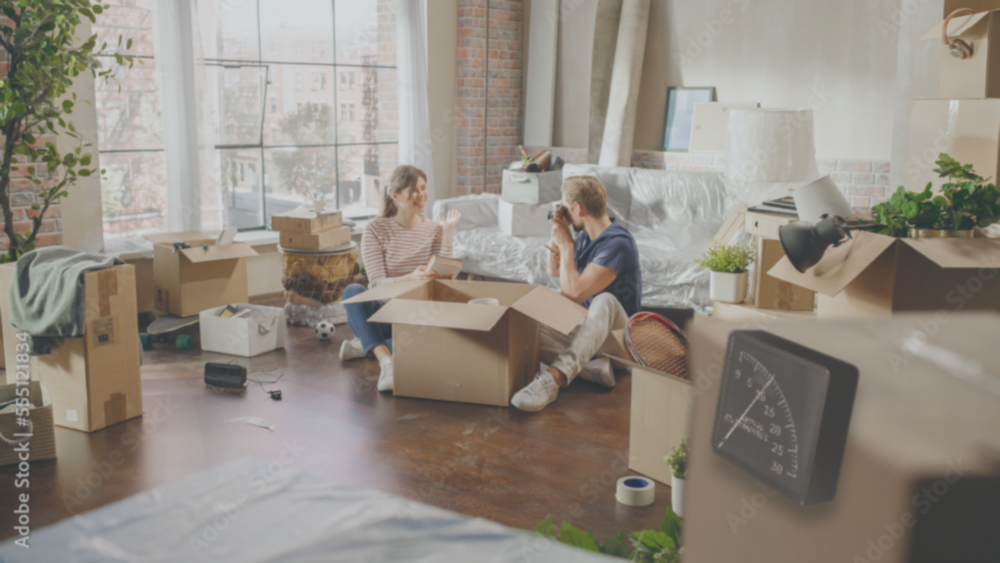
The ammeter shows 10 mA
